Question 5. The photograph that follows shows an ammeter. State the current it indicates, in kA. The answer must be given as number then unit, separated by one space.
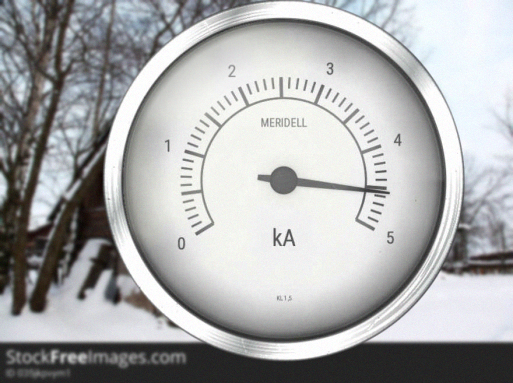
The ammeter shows 4.55 kA
